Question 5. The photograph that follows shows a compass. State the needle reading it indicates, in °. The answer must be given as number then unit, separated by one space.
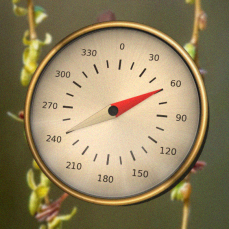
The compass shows 60 °
